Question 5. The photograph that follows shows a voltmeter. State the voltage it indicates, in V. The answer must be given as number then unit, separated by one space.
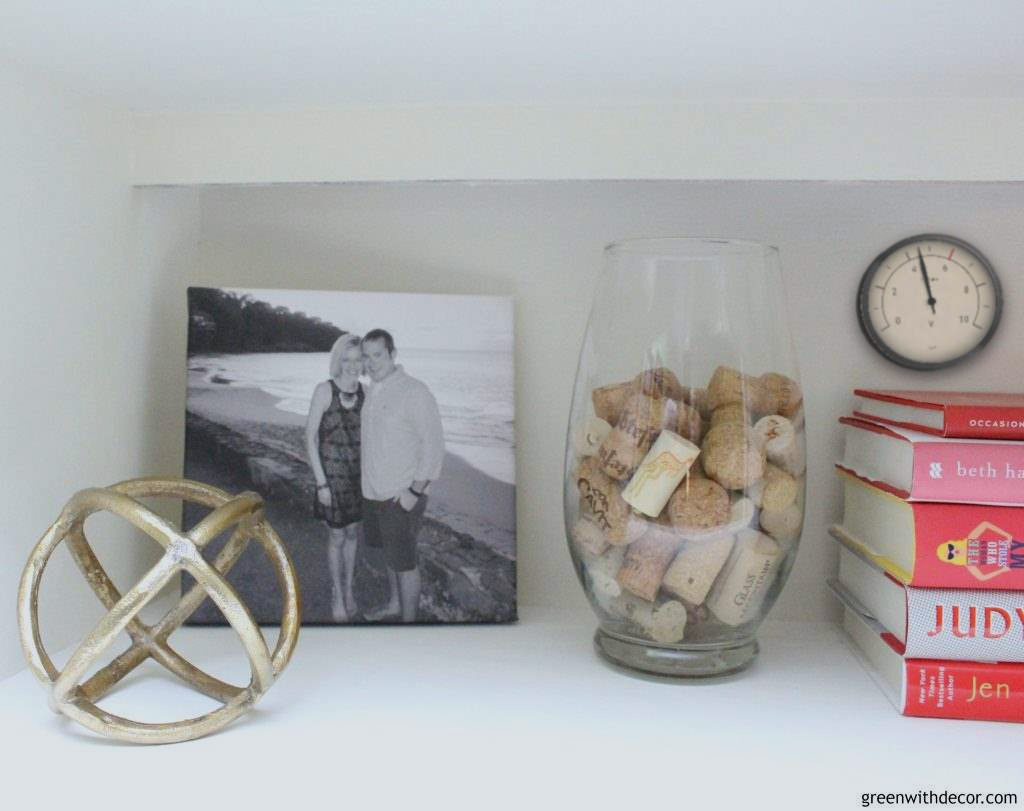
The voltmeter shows 4.5 V
